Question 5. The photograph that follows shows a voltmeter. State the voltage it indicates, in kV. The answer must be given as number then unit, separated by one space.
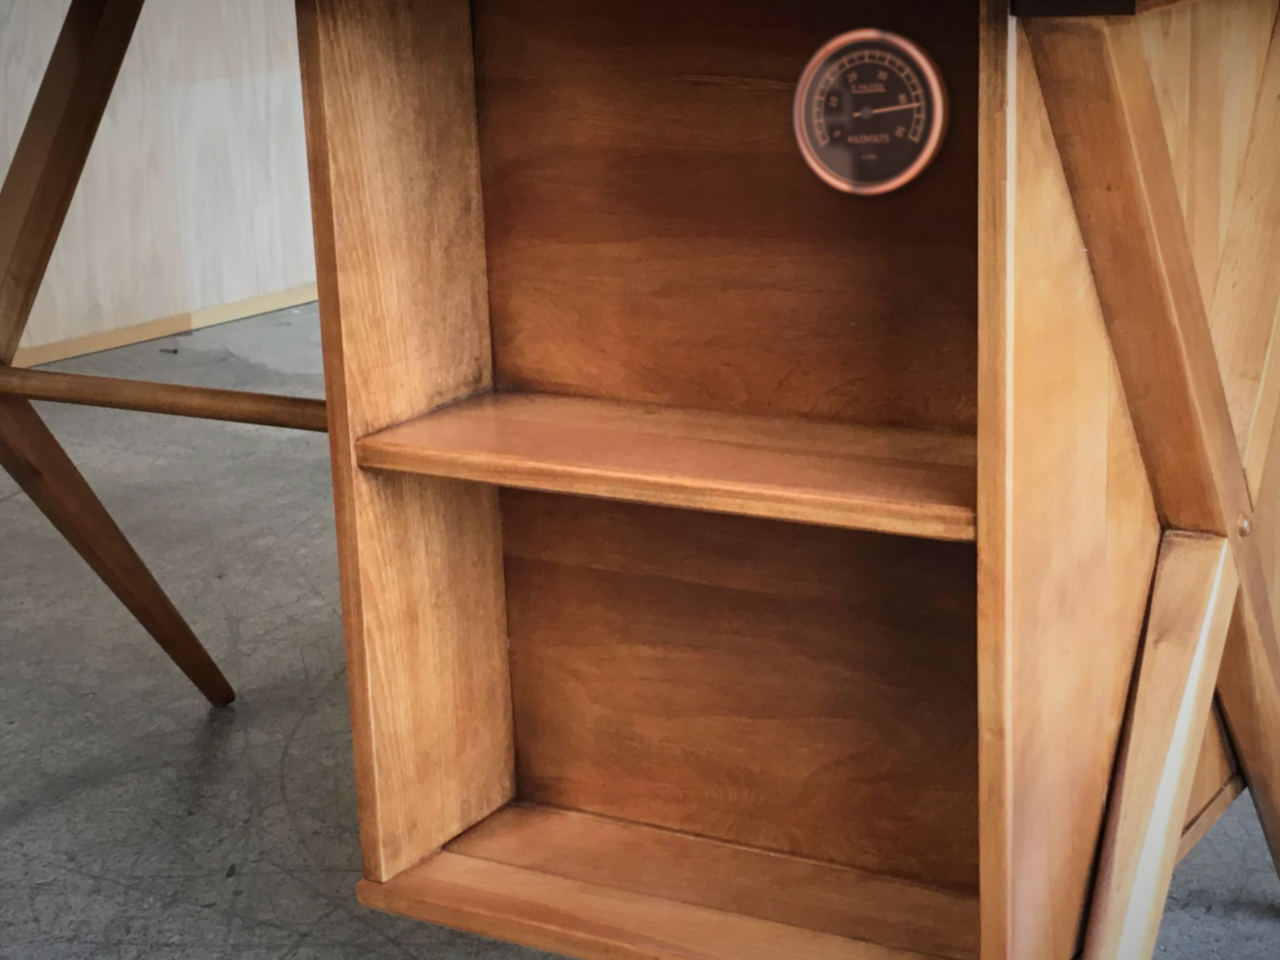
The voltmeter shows 42.5 kV
